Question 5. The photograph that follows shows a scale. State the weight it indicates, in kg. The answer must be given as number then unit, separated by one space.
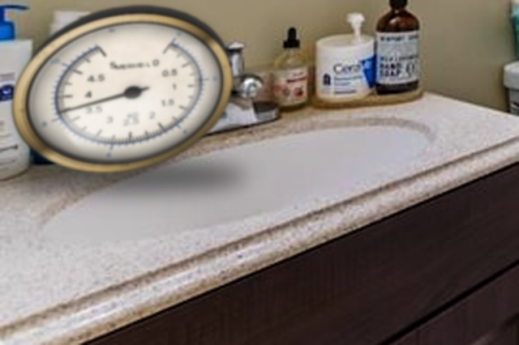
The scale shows 3.75 kg
